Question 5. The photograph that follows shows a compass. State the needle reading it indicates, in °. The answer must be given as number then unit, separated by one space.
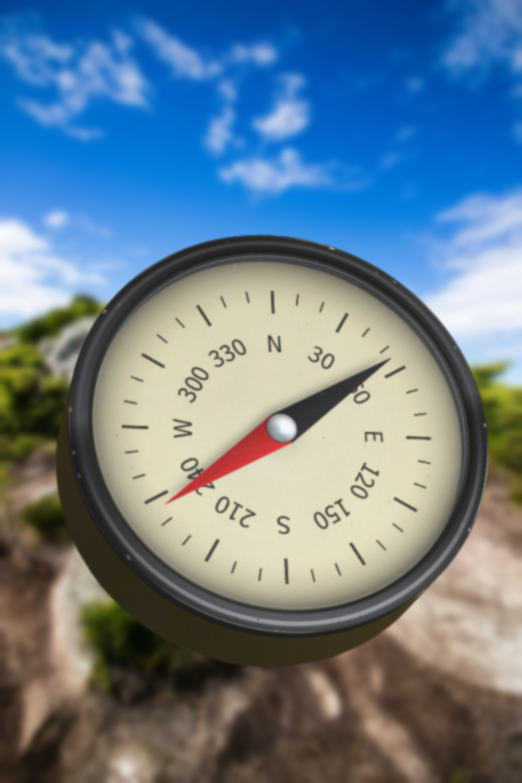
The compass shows 235 °
